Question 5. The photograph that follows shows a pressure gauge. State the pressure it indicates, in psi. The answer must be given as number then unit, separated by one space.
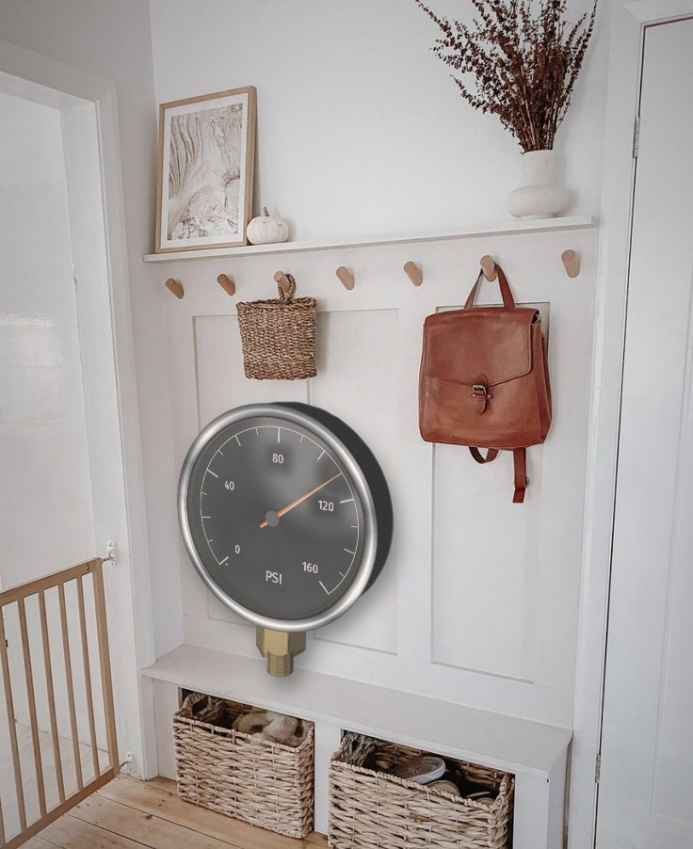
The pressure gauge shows 110 psi
